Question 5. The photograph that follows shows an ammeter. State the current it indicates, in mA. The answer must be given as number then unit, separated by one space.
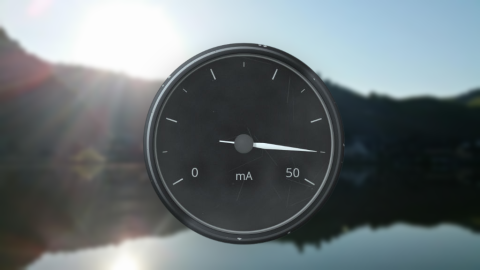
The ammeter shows 45 mA
